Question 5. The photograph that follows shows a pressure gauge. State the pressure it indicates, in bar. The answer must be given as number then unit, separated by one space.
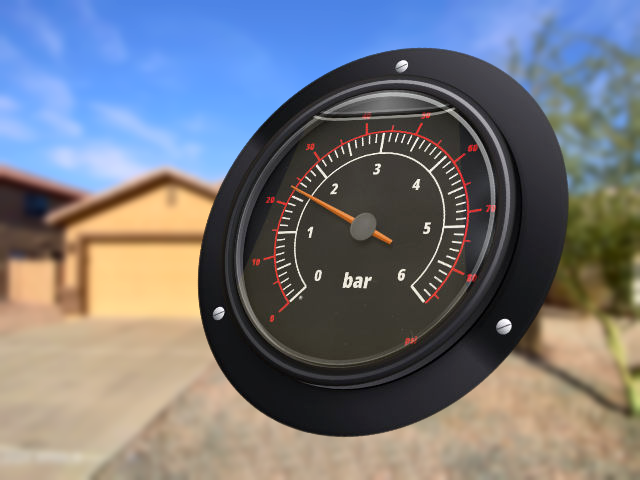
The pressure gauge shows 1.6 bar
